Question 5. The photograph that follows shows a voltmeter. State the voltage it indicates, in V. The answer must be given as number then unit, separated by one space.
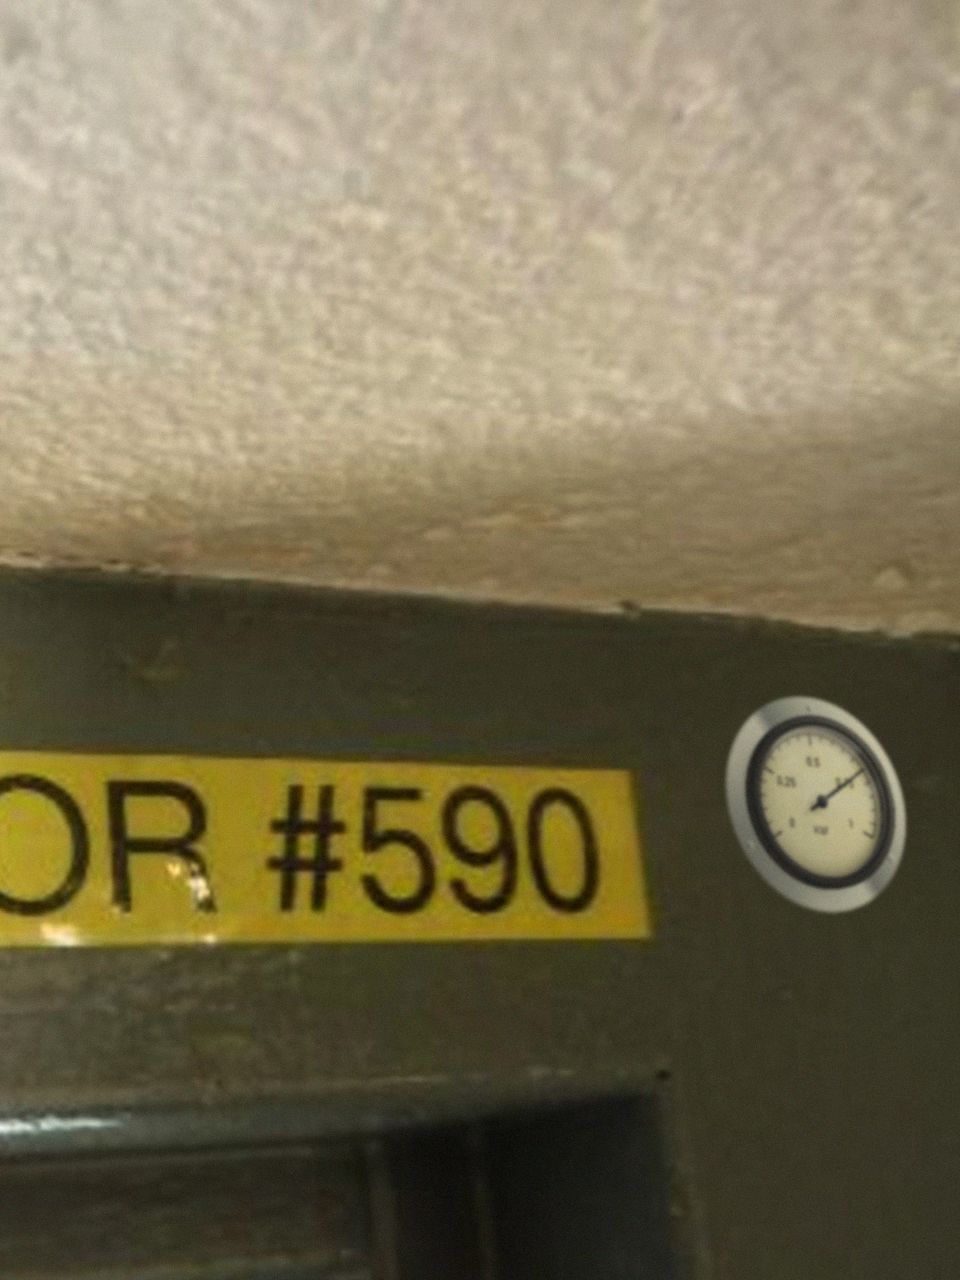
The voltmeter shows 0.75 V
